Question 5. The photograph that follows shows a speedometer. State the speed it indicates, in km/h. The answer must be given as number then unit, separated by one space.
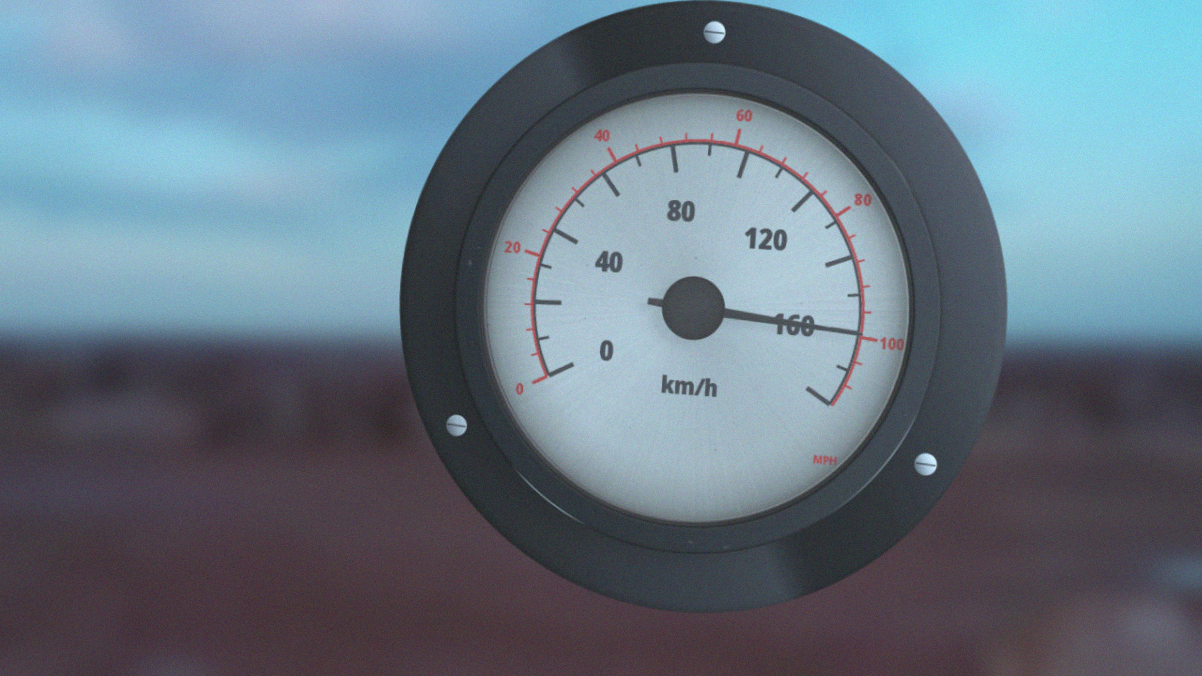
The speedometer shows 160 km/h
